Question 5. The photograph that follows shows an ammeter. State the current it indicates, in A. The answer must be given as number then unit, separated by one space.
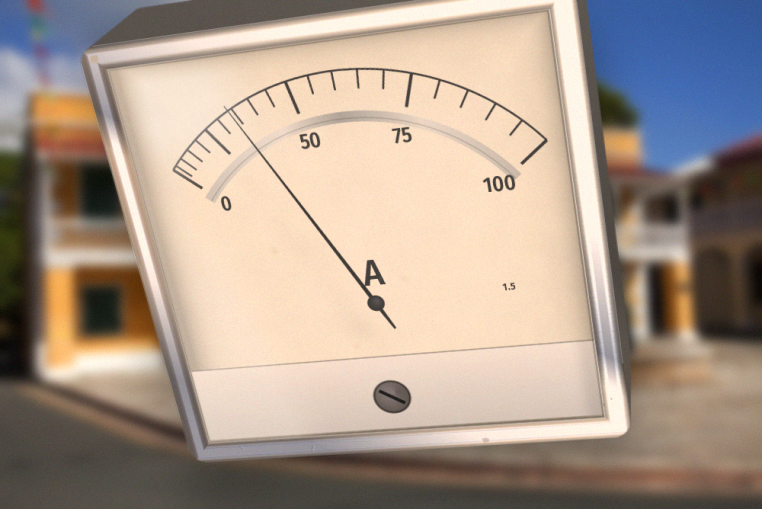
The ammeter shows 35 A
